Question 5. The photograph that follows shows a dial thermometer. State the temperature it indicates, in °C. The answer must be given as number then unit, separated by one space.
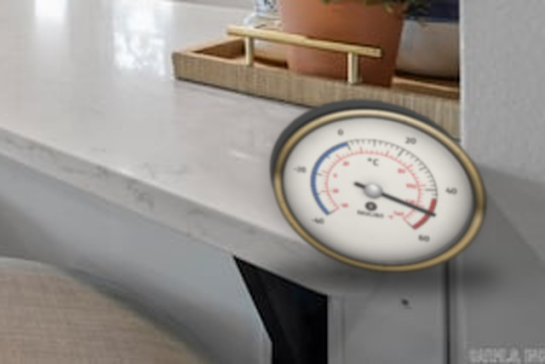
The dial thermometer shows 50 °C
